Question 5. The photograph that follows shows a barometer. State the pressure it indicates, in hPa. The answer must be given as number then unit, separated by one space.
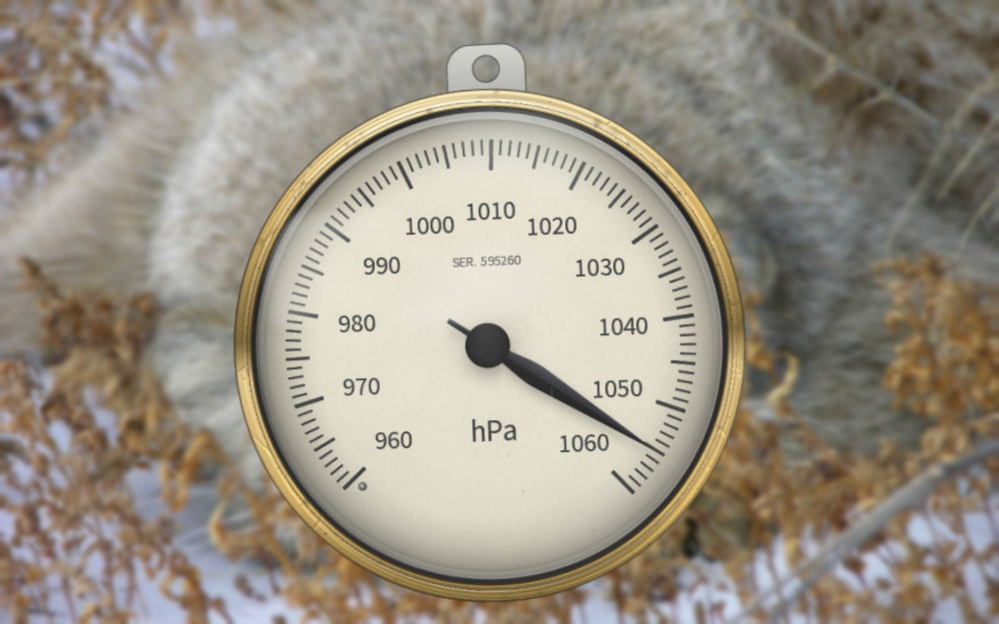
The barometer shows 1055 hPa
